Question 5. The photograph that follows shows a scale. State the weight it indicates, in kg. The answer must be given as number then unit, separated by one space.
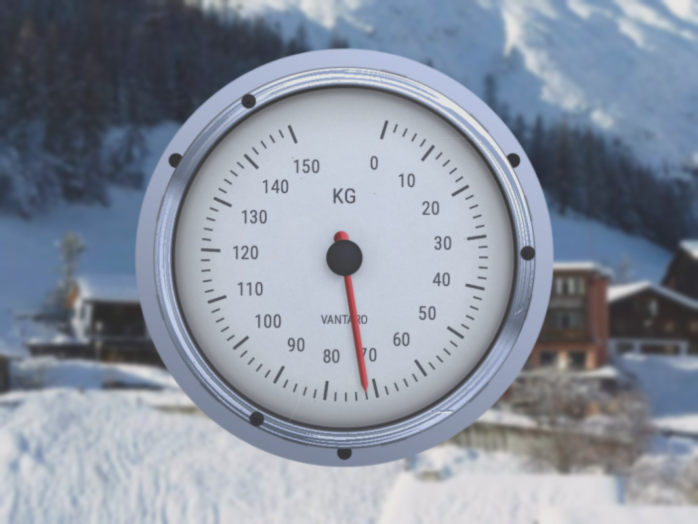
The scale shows 72 kg
